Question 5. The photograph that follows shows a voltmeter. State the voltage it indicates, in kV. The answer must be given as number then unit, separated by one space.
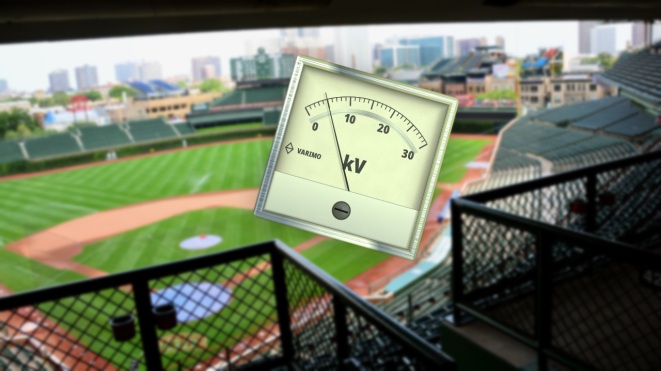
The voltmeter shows 5 kV
